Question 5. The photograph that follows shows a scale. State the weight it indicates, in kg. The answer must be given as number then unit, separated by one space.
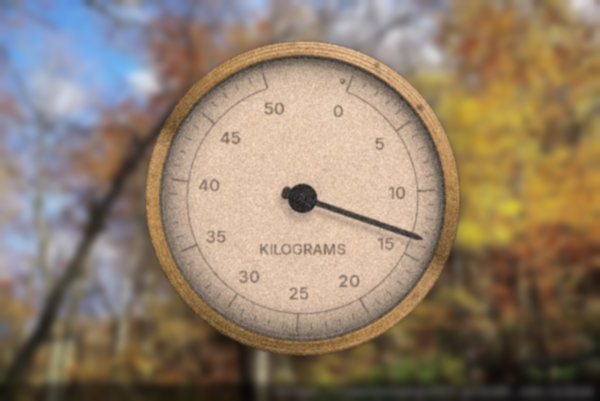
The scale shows 13.5 kg
